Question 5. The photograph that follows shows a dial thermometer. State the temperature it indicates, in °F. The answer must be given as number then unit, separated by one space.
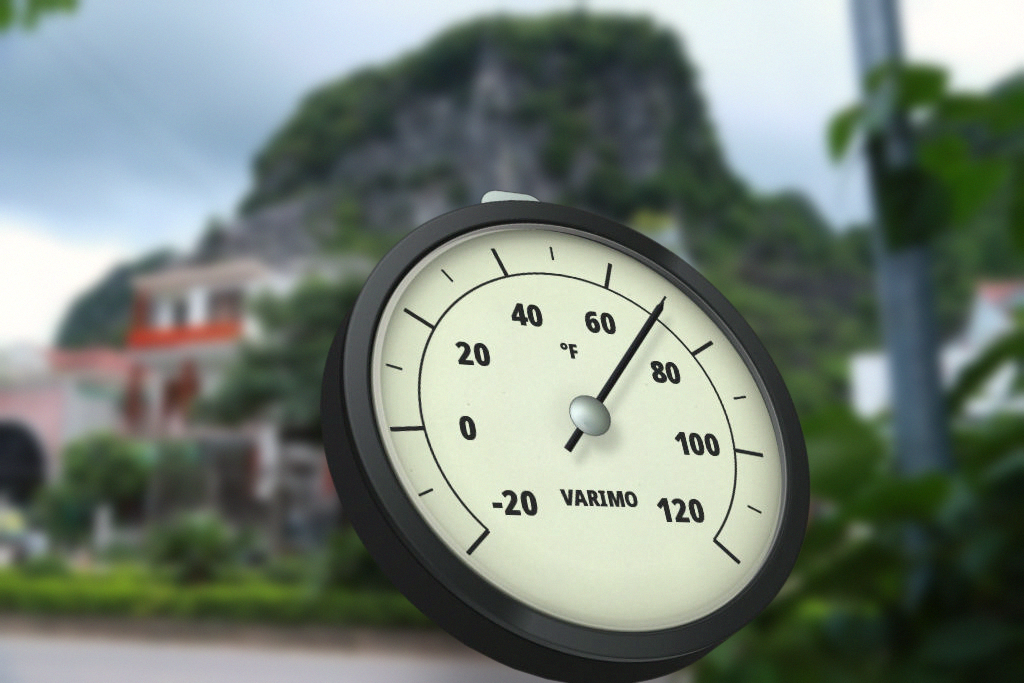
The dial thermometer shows 70 °F
